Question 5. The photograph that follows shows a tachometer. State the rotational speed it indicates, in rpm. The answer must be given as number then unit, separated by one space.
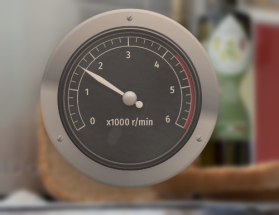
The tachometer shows 1600 rpm
